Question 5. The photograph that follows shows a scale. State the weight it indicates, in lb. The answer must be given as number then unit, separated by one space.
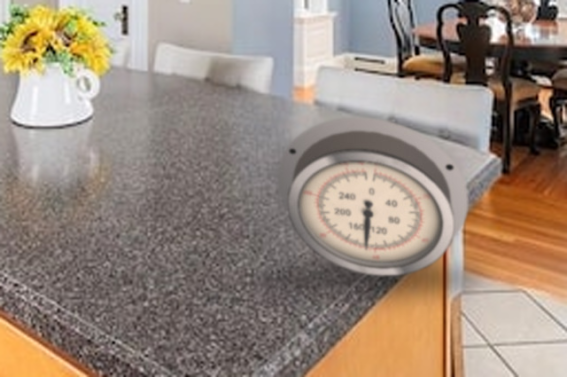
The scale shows 140 lb
